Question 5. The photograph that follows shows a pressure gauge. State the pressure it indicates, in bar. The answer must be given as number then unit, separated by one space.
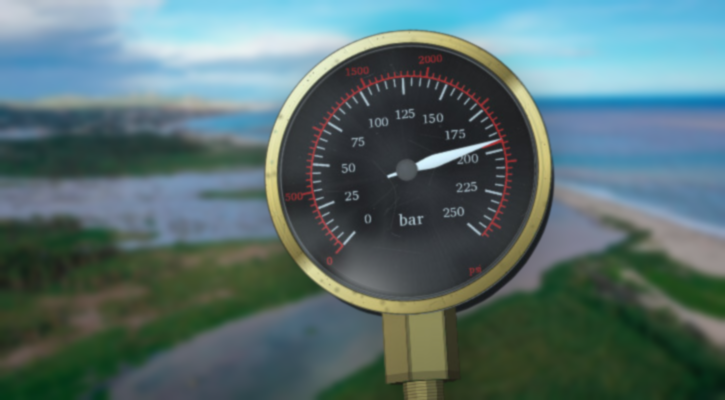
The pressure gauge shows 195 bar
